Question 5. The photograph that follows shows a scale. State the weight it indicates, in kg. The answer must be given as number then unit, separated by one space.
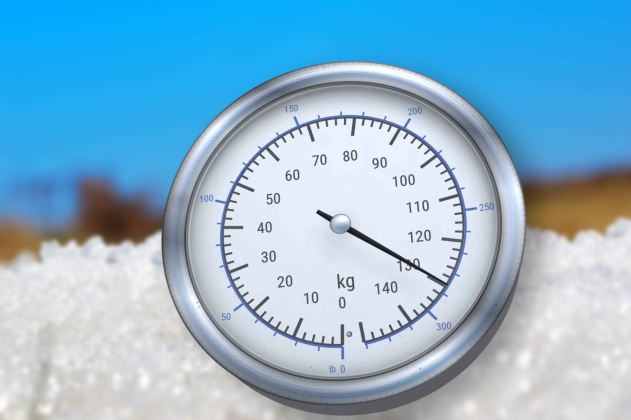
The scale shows 130 kg
